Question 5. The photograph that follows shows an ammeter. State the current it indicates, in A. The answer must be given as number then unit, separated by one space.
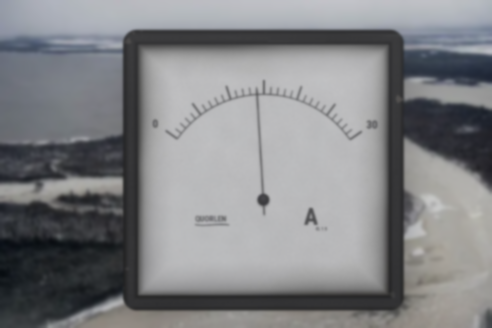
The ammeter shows 14 A
